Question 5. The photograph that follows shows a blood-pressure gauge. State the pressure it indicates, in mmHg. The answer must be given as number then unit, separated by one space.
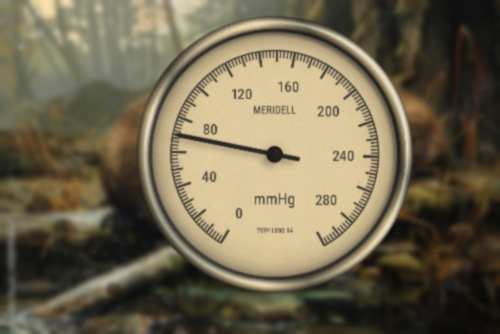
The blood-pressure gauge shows 70 mmHg
